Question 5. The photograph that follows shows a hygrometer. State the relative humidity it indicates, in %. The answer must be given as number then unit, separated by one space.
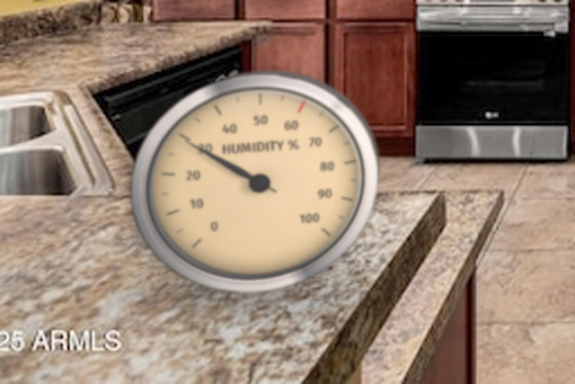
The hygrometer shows 30 %
